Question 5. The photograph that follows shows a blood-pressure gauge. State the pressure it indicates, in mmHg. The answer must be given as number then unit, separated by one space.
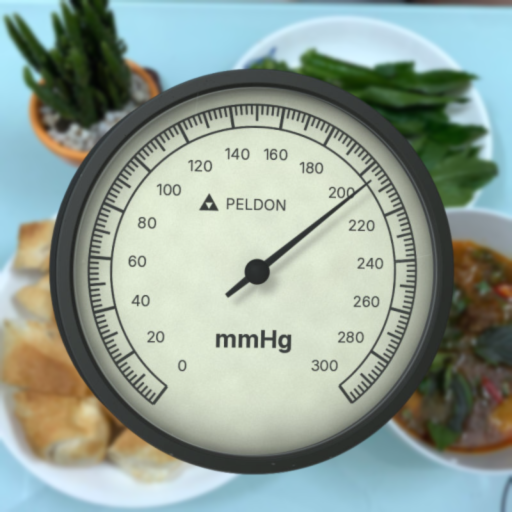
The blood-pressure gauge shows 204 mmHg
